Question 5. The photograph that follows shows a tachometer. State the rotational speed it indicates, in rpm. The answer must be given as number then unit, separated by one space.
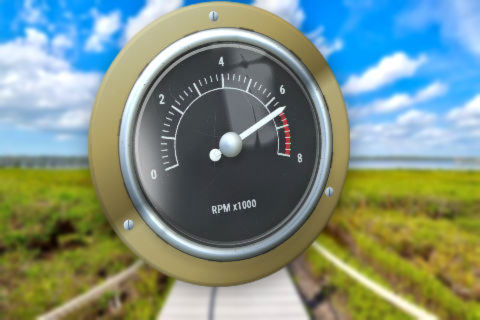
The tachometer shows 6400 rpm
